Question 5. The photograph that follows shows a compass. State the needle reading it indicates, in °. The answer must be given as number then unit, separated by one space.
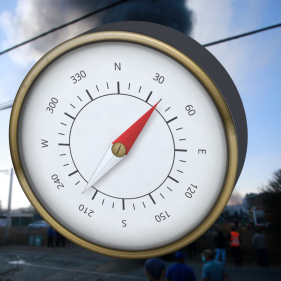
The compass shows 40 °
